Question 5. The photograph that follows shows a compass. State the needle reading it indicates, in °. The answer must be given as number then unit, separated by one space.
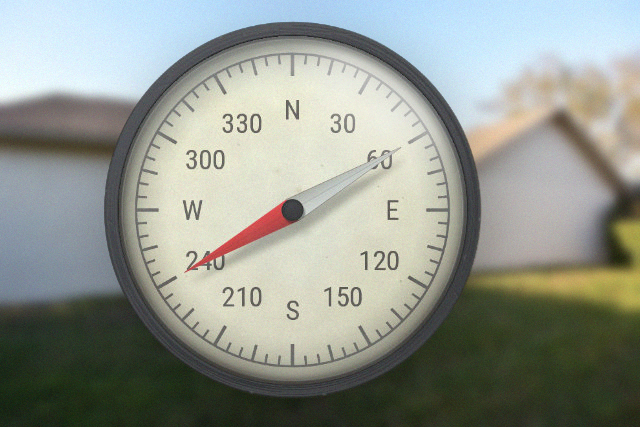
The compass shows 240 °
